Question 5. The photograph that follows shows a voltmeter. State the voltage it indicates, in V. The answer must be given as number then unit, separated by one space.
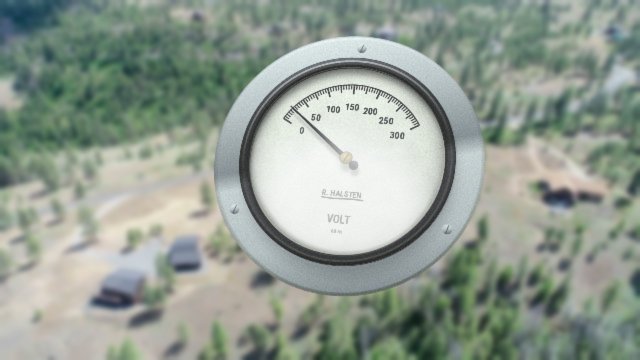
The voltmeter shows 25 V
